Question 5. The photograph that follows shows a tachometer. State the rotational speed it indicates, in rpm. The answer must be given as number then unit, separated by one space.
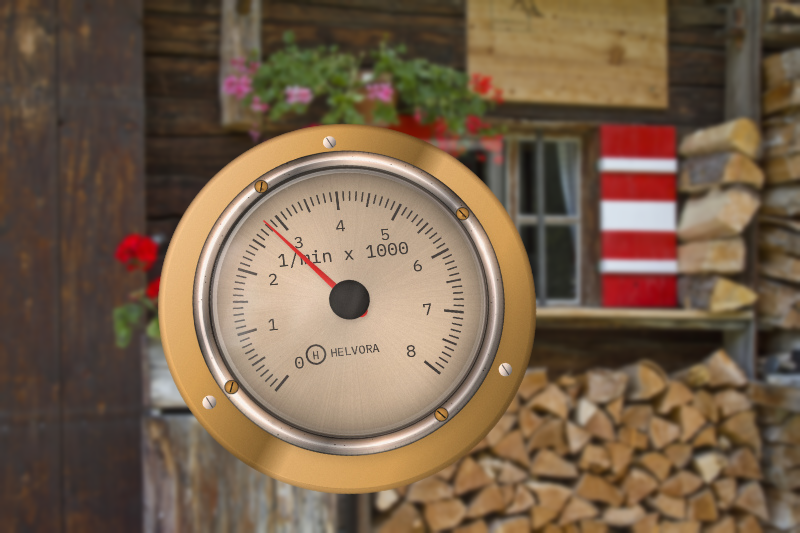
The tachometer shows 2800 rpm
